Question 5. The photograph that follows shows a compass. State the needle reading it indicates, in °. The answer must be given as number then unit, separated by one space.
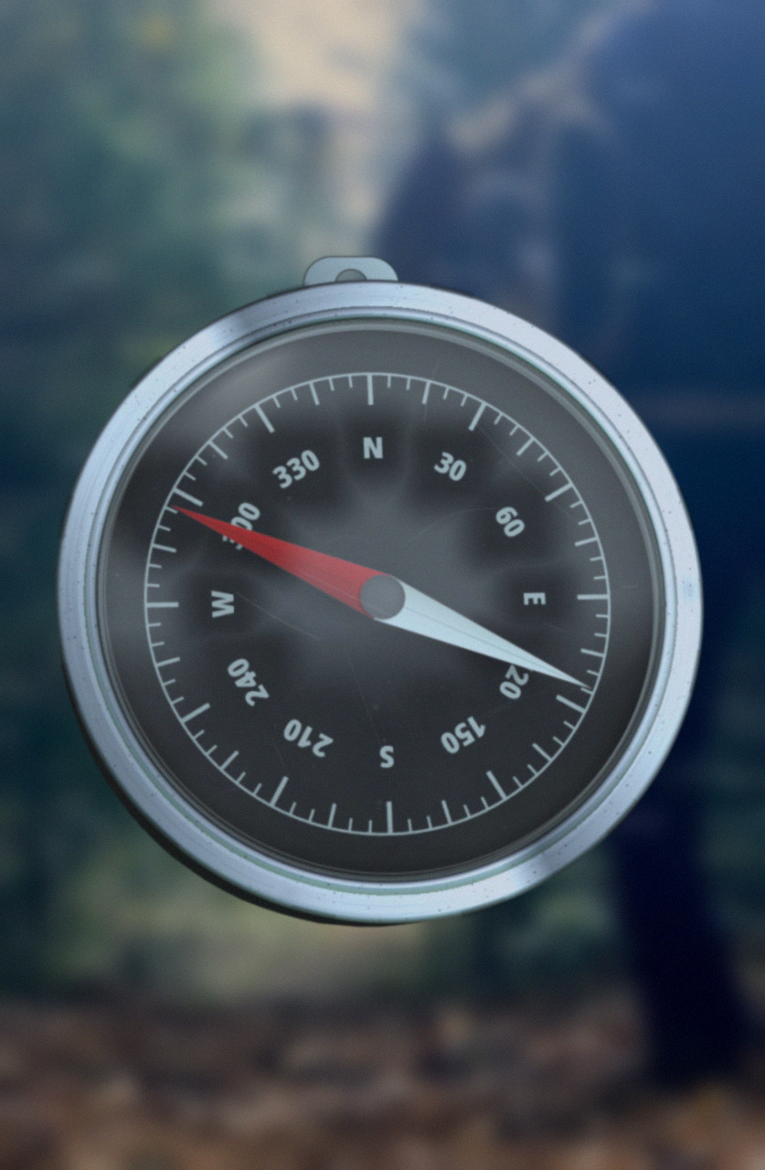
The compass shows 295 °
